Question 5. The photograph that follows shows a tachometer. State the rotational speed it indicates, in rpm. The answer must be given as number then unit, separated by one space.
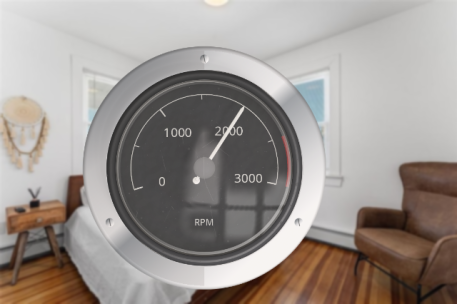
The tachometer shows 2000 rpm
